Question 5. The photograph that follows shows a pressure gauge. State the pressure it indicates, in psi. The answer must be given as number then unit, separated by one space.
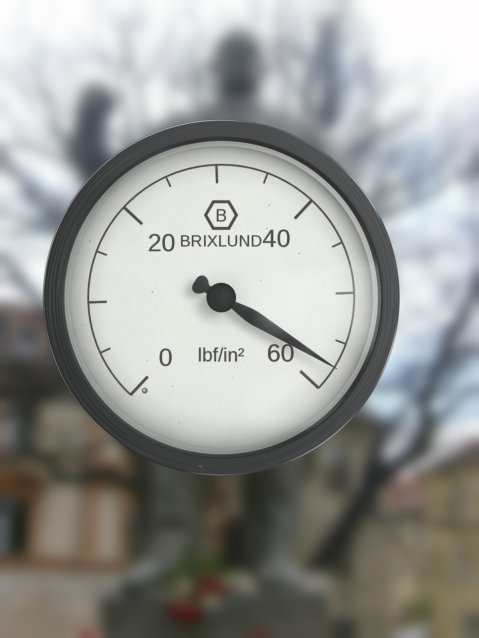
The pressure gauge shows 57.5 psi
